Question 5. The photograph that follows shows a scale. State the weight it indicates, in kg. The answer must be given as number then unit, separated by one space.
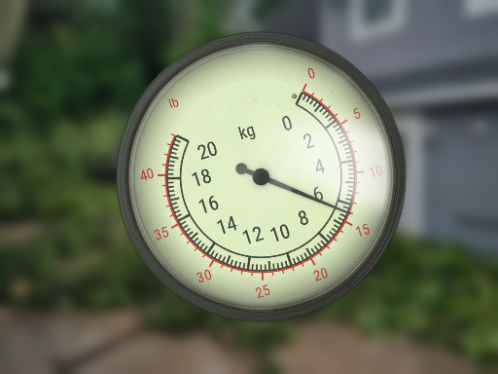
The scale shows 6.4 kg
